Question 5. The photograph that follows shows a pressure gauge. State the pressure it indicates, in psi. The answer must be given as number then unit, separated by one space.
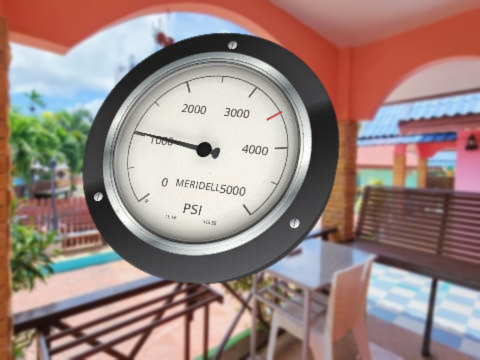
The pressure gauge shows 1000 psi
